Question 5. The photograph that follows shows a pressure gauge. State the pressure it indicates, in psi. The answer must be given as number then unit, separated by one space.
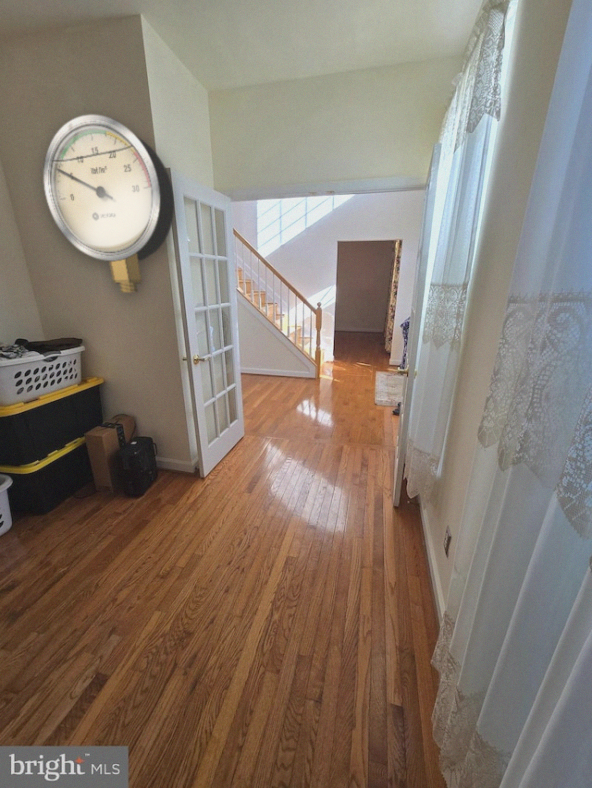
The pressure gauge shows 5 psi
